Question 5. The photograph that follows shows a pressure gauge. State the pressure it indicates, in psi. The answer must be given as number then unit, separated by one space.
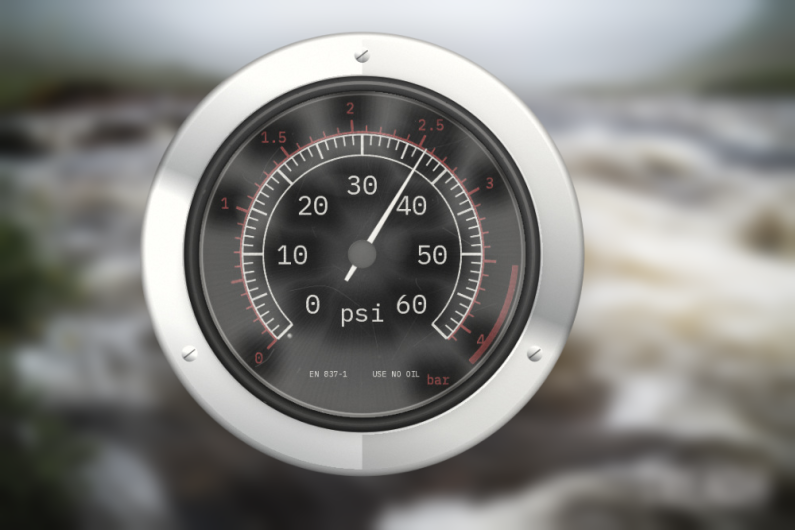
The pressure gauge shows 37 psi
